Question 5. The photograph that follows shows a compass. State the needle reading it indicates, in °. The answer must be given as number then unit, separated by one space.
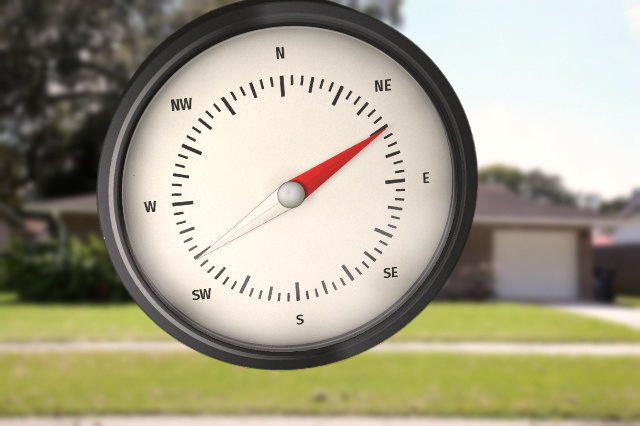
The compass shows 60 °
